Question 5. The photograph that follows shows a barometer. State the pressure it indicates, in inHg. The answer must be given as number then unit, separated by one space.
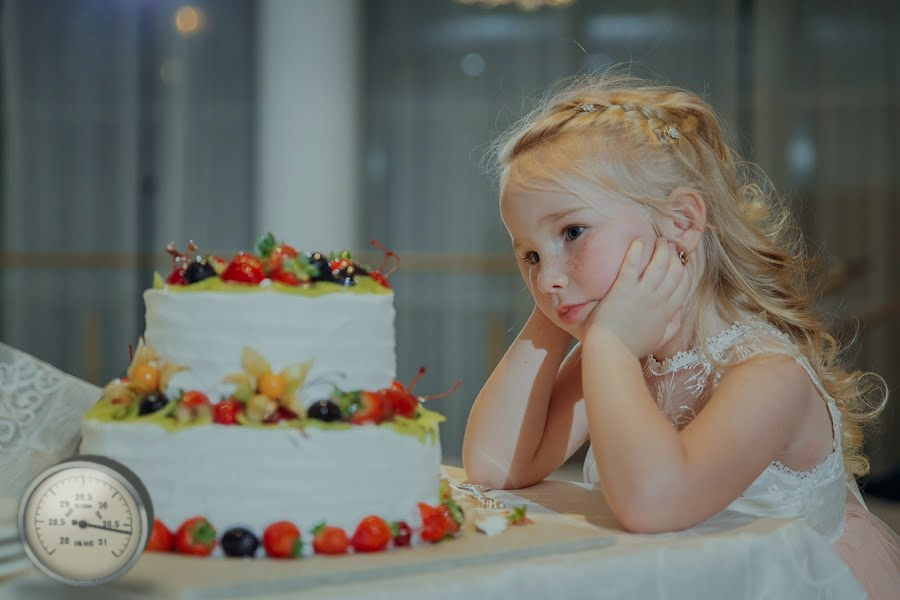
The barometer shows 30.6 inHg
